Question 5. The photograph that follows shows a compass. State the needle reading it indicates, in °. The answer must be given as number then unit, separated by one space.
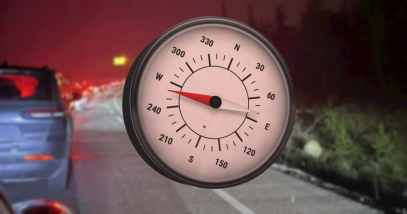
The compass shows 260 °
